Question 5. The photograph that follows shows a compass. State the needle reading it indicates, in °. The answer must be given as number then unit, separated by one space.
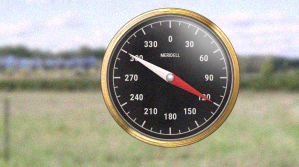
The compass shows 120 °
